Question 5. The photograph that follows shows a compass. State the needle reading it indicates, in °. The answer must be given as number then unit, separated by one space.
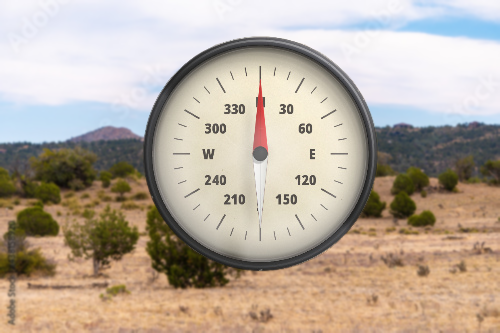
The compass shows 0 °
